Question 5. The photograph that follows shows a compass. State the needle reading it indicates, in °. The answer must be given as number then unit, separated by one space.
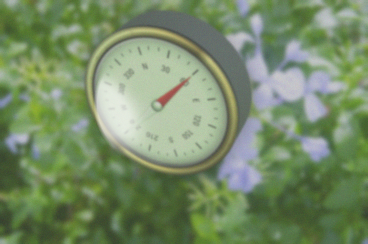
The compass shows 60 °
